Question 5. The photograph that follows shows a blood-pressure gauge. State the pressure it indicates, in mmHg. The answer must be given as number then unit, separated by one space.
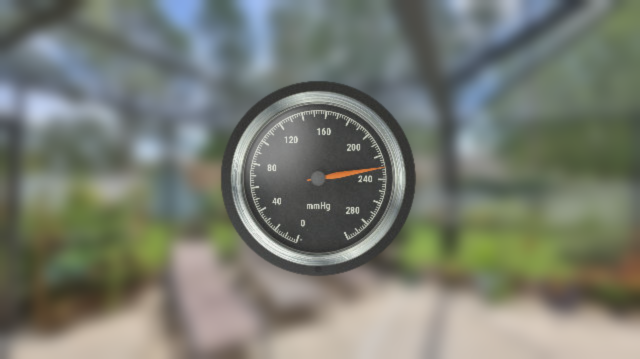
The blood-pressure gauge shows 230 mmHg
